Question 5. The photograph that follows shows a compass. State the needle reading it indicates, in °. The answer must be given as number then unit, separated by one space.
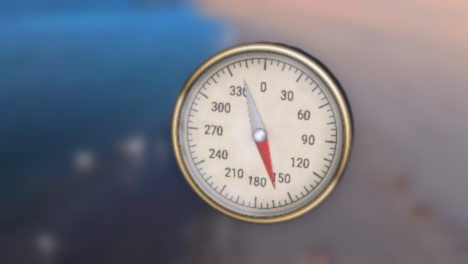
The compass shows 160 °
